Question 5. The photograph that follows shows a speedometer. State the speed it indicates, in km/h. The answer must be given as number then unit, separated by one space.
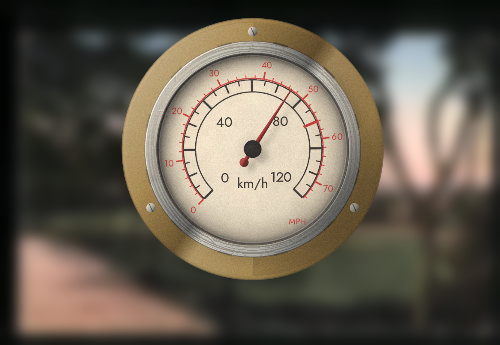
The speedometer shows 75 km/h
